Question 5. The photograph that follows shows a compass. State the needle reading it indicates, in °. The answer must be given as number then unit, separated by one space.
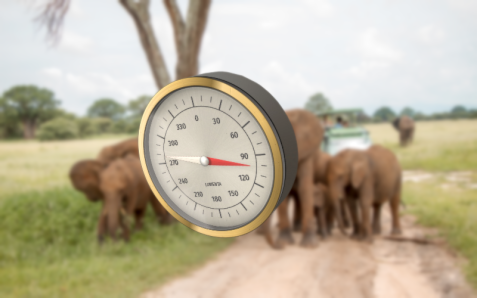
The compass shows 100 °
